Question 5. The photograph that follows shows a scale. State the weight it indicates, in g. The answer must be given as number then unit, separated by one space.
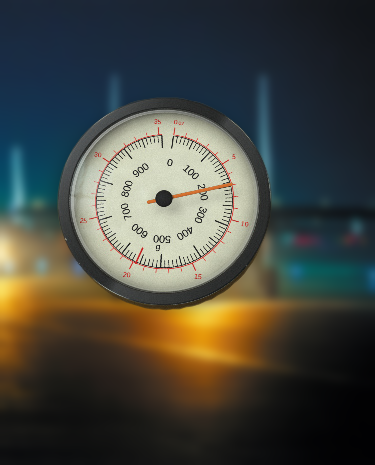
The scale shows 200 g
